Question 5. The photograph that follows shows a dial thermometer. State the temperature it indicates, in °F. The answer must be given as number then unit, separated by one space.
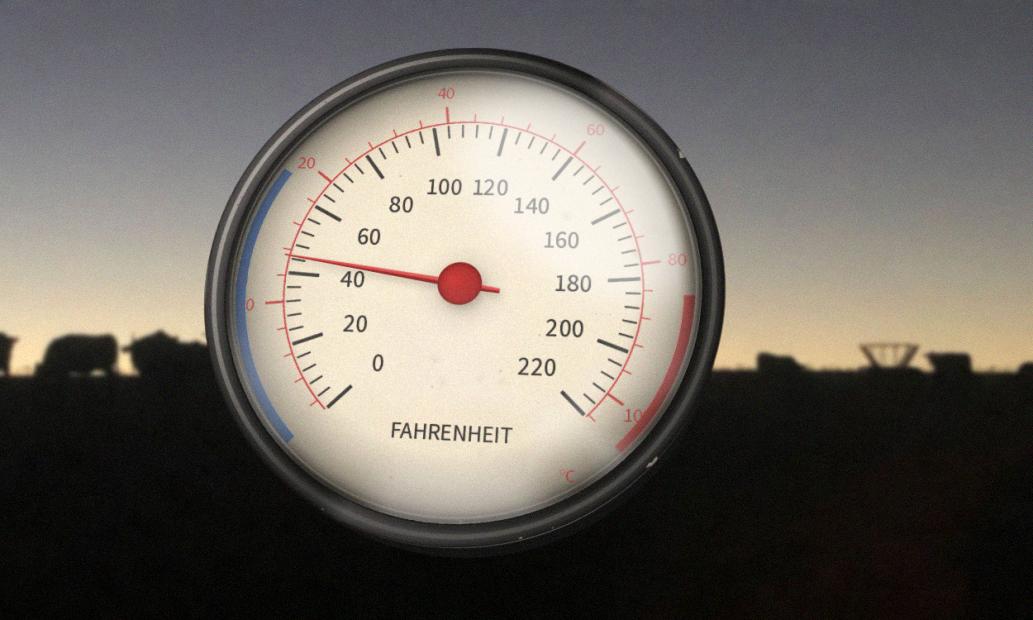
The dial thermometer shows 44 °F
